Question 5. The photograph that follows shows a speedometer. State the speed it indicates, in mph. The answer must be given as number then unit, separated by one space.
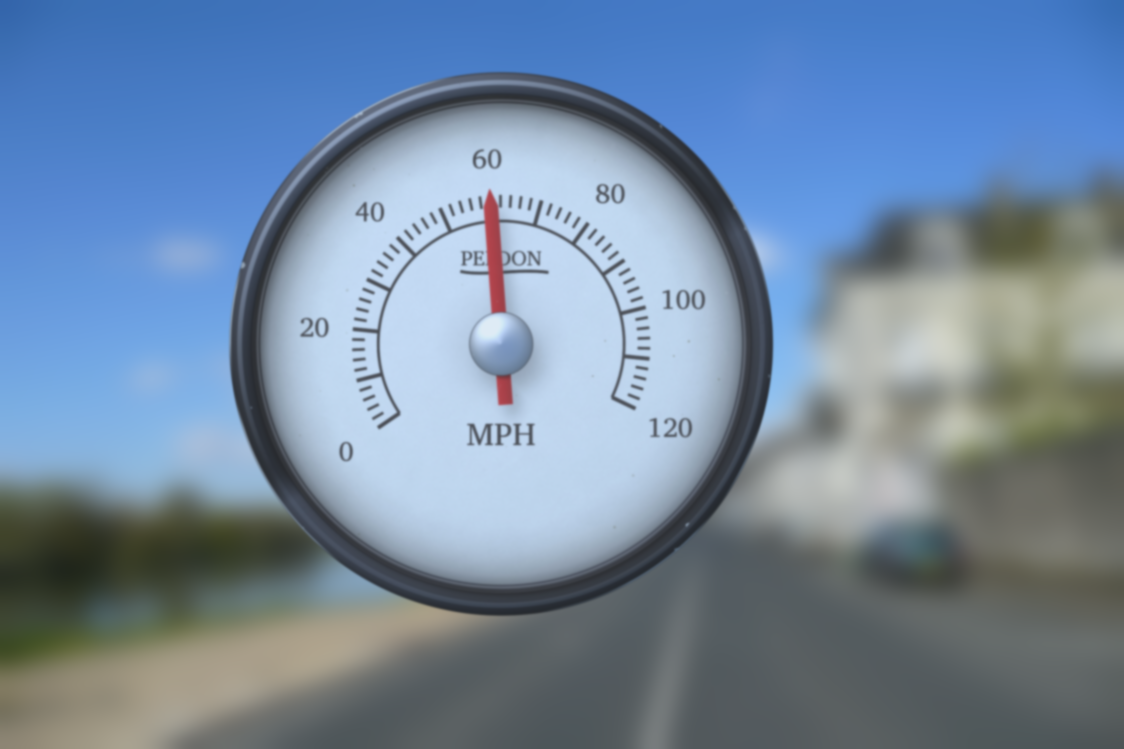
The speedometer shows 60 mph
